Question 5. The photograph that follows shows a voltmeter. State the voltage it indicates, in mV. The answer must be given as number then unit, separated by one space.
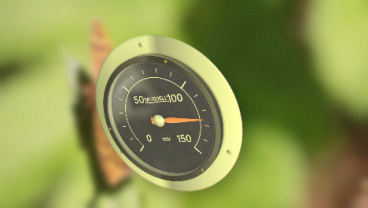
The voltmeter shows 125 mV
